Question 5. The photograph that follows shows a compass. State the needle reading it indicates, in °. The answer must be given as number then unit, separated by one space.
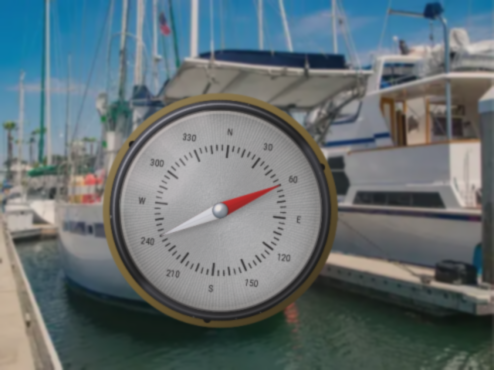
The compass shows 60 °
